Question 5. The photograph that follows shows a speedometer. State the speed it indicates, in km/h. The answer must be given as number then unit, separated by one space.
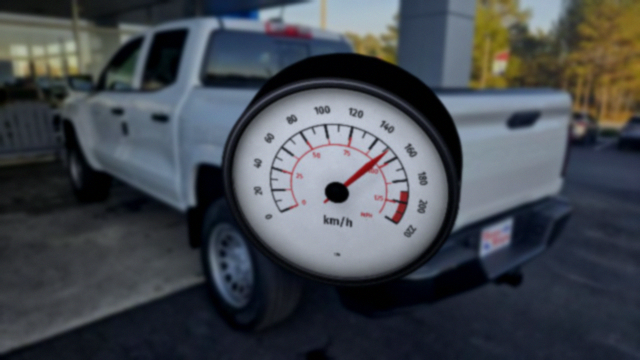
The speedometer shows 150 km/h
